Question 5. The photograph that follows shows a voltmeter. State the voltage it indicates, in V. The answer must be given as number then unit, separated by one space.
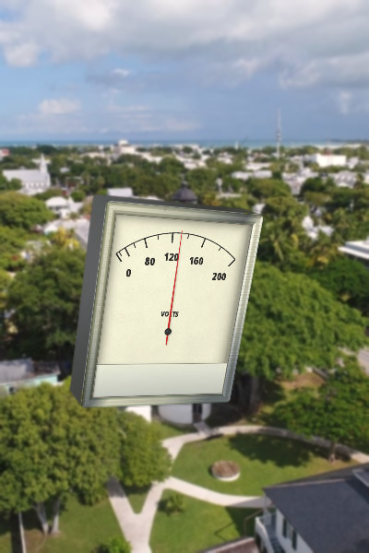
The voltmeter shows 130 V
